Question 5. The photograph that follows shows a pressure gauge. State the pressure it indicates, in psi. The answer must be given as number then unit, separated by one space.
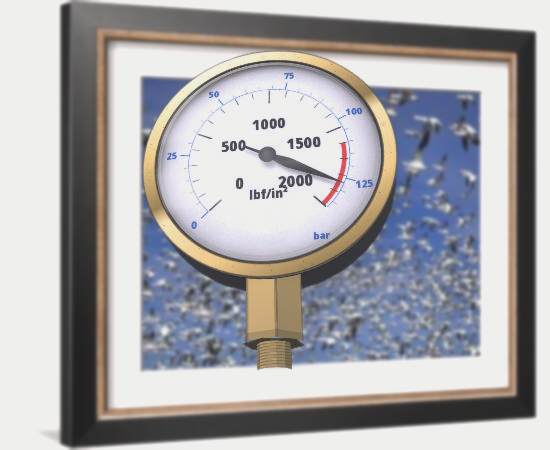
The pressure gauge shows 1850 psi
